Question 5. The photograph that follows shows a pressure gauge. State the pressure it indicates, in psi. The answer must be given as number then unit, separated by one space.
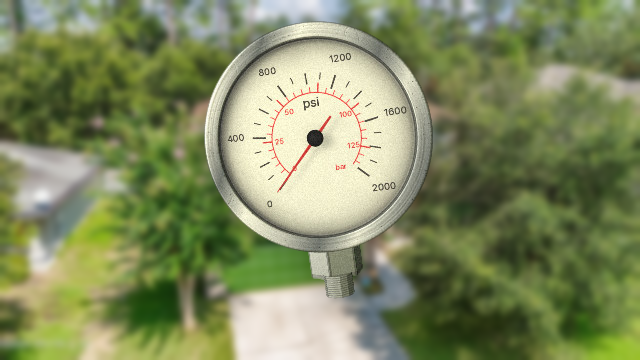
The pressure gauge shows 0 psi
